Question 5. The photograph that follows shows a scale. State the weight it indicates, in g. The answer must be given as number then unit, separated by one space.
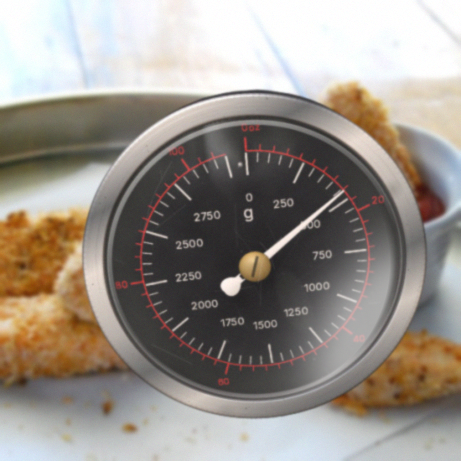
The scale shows 450 g
